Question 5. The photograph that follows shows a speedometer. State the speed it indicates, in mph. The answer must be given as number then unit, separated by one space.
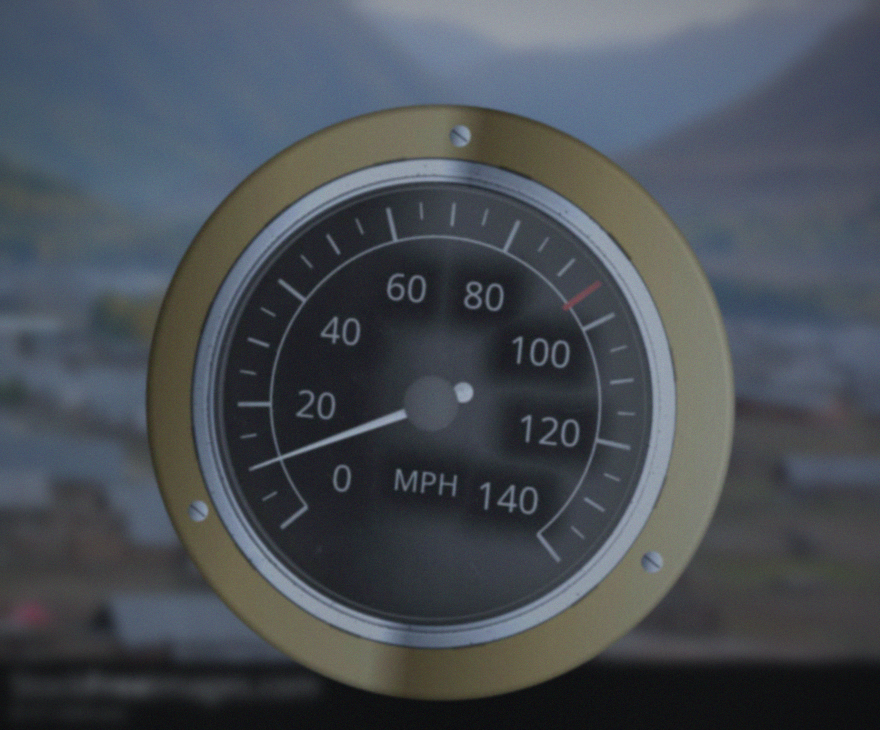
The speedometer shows 10 mph
